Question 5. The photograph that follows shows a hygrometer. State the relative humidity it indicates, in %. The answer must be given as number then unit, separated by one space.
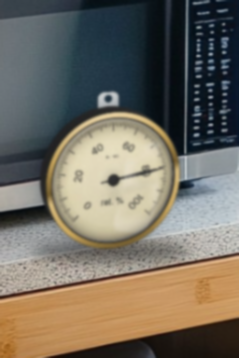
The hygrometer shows 80 %
